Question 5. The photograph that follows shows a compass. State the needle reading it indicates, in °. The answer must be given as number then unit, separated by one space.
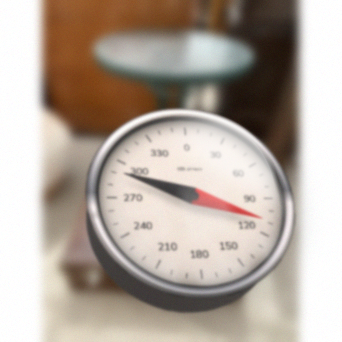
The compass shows 110 °
